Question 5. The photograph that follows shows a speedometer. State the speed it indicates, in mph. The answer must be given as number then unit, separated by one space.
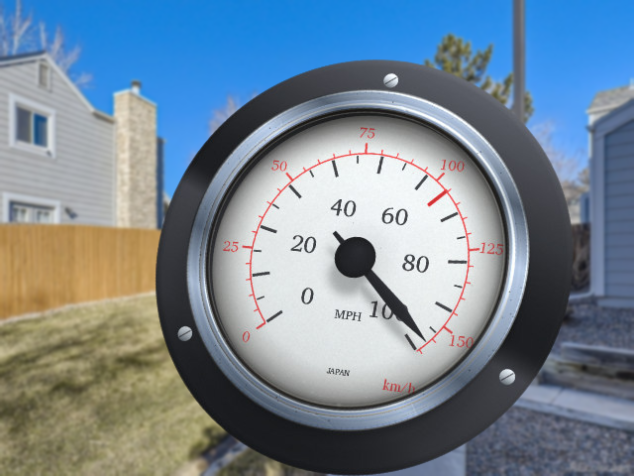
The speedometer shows 97.5 mph
